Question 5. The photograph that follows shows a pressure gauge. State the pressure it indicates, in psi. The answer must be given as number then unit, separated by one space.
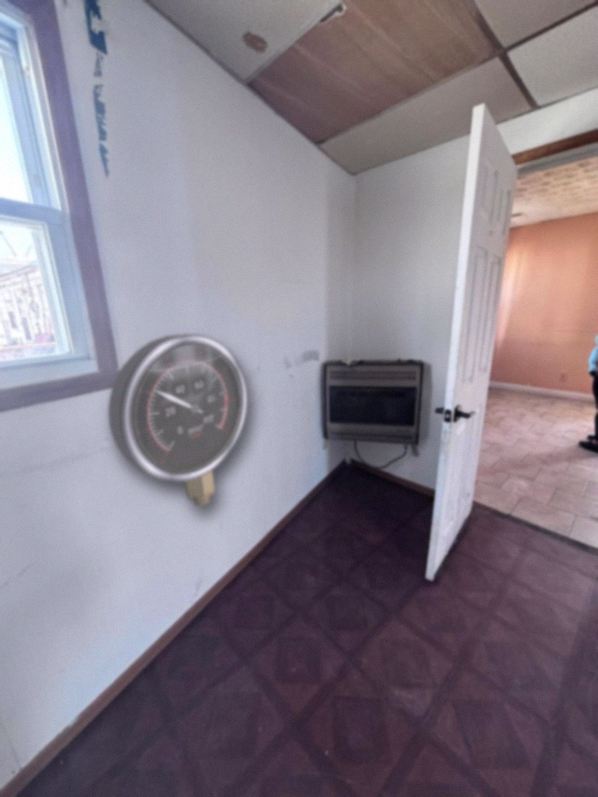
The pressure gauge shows 30 psi
